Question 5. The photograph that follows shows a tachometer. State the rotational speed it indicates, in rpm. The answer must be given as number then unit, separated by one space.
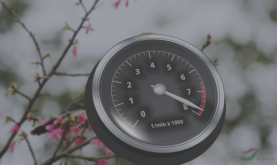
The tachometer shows 7800 rpm
